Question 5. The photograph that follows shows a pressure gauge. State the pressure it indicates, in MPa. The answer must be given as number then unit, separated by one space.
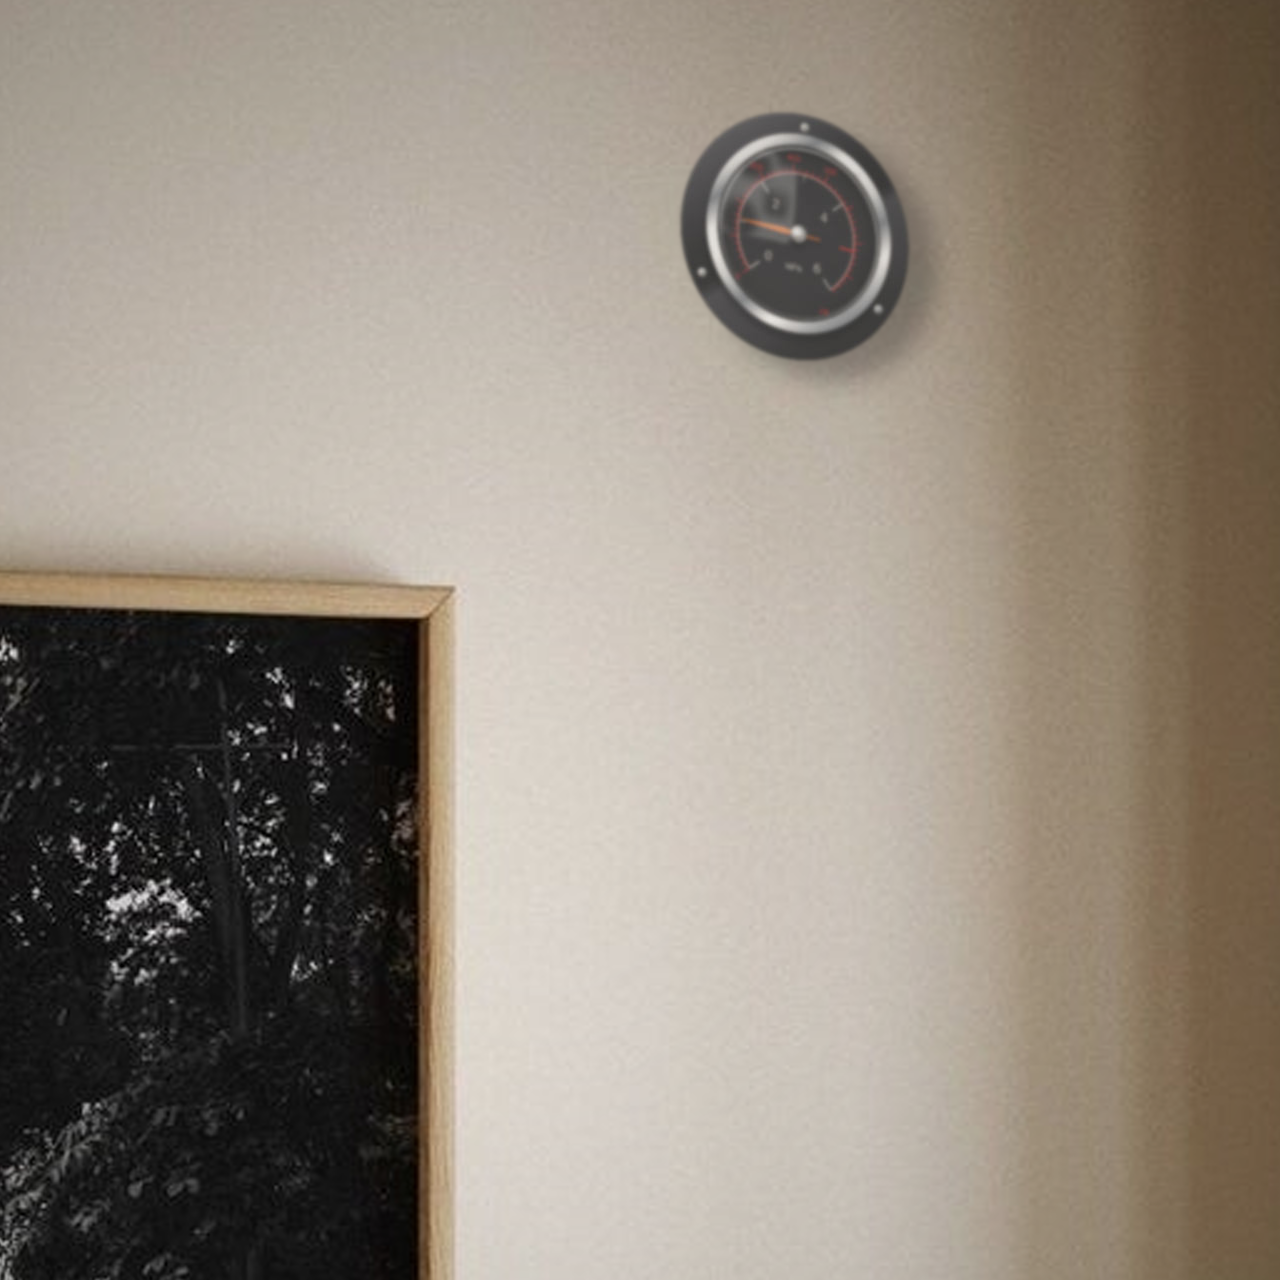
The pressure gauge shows 1 MPa
